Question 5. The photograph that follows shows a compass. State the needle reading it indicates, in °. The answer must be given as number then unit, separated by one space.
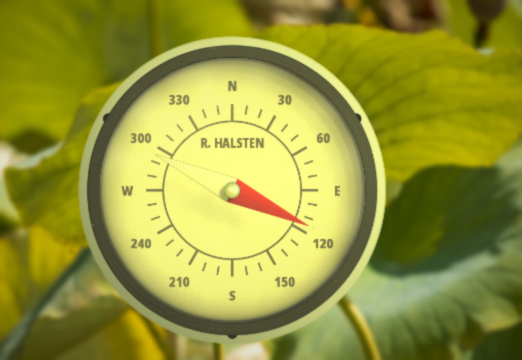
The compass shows 115 °
